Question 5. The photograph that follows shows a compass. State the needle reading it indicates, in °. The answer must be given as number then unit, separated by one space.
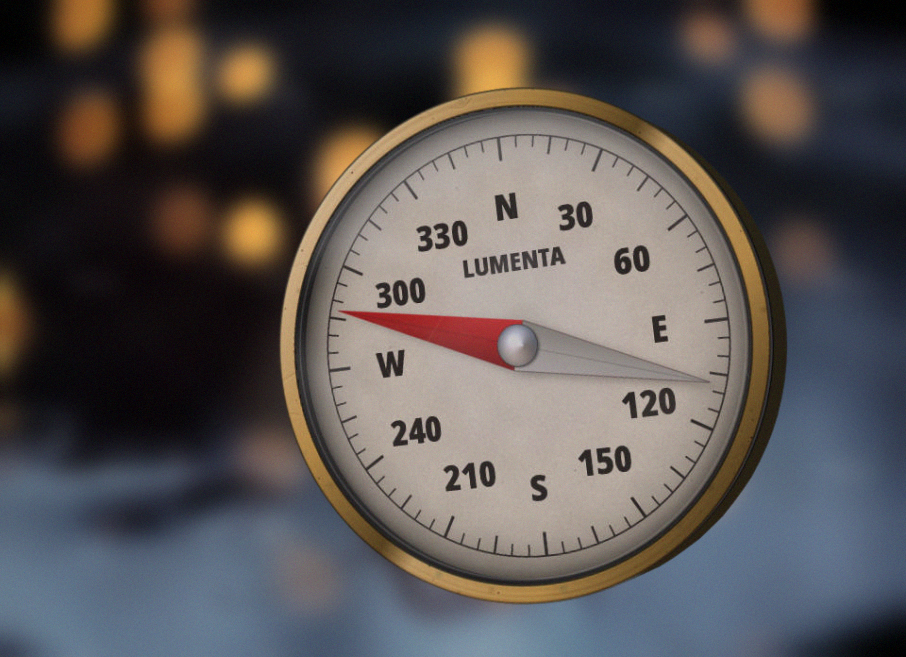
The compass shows 287.5 °
